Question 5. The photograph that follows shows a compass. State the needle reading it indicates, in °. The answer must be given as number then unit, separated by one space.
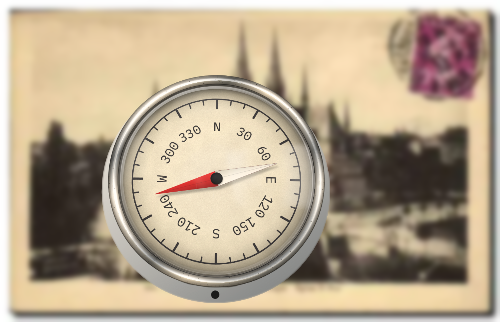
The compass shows 255 °
